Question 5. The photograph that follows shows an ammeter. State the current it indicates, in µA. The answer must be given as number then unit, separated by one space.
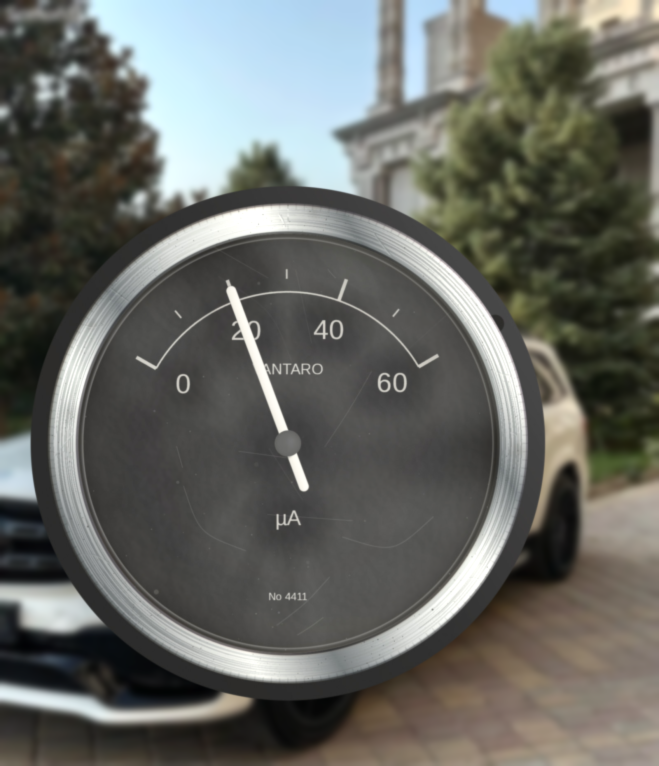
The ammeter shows 20 µA
